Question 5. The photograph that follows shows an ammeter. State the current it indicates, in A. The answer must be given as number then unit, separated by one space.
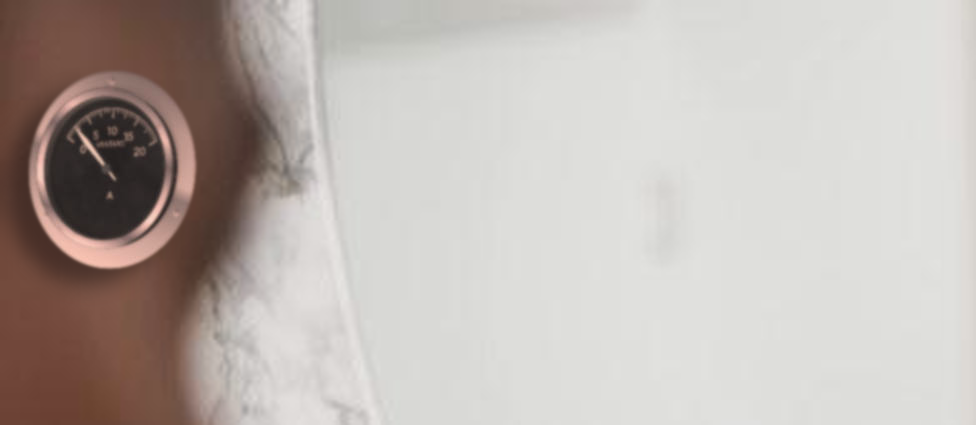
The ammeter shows 2.5 A
